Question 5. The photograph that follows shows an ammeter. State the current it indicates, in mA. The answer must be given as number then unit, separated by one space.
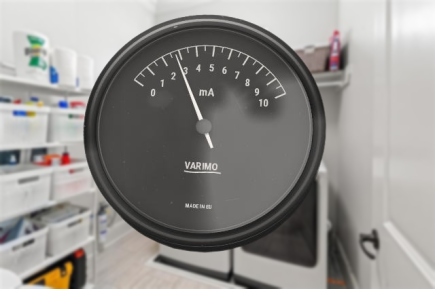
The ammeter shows 2.75 mA
